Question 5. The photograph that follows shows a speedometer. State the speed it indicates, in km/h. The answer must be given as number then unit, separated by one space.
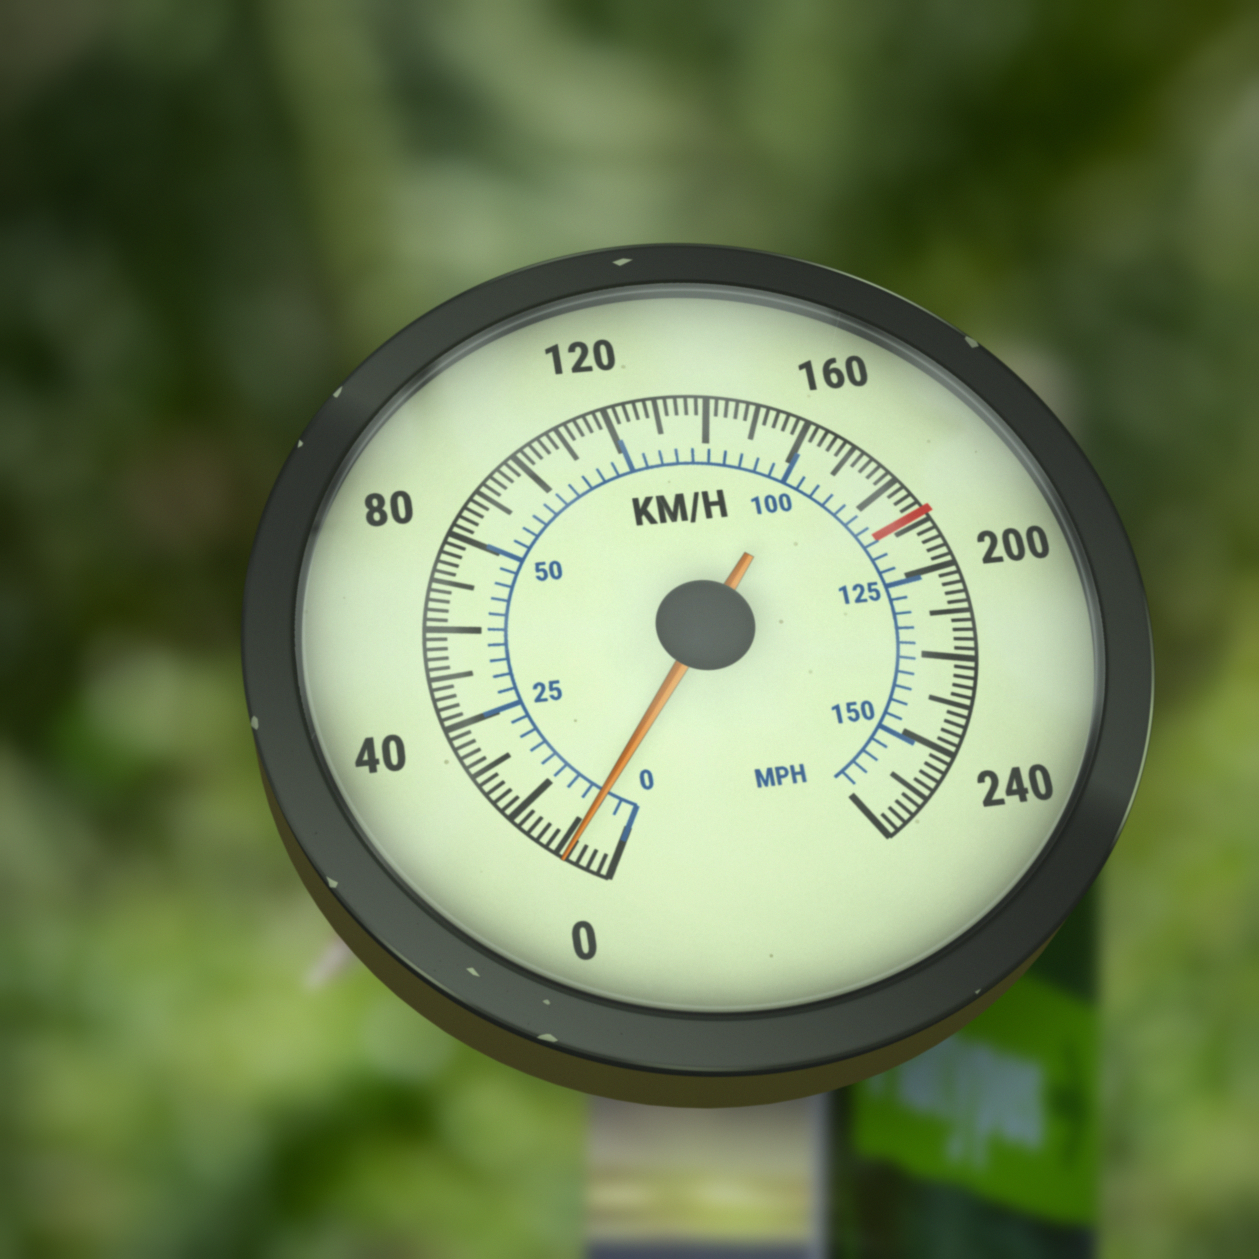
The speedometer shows 8 km/h
